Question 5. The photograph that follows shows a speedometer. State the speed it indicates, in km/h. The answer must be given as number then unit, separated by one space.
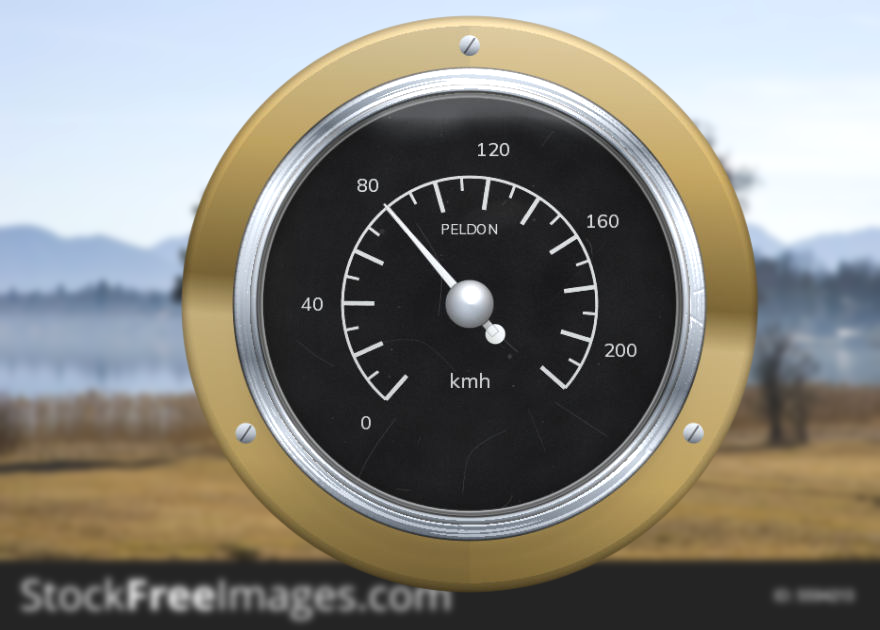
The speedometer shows 80 km/h
